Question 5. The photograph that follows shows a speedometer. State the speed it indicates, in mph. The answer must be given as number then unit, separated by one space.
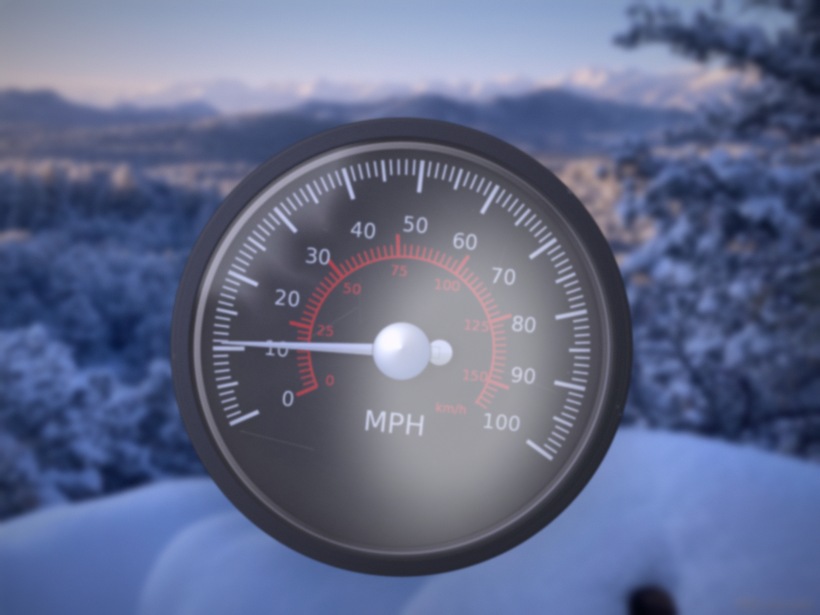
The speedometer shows 11 mph
